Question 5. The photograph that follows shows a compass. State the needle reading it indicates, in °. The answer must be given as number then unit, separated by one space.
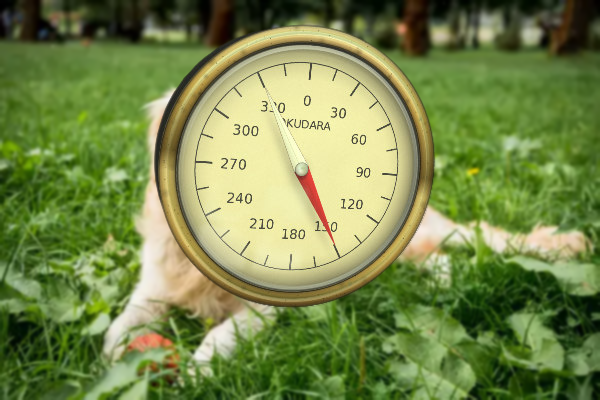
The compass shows 150 °
